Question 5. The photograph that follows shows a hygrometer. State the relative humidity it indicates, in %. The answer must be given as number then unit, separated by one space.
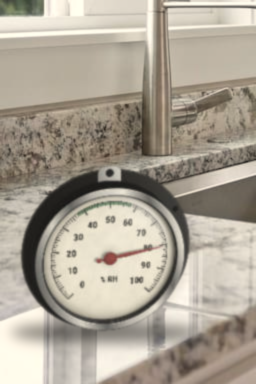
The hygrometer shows 80 %
